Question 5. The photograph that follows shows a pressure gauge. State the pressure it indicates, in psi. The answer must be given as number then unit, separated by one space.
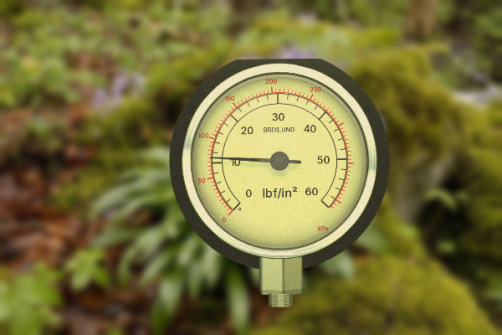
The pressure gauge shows 11 psi
